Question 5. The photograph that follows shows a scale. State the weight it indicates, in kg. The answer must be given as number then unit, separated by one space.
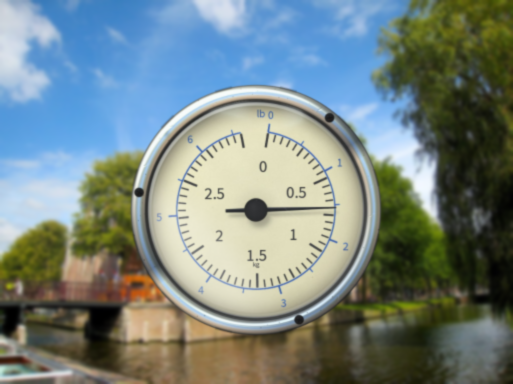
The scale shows 0.7 kg
